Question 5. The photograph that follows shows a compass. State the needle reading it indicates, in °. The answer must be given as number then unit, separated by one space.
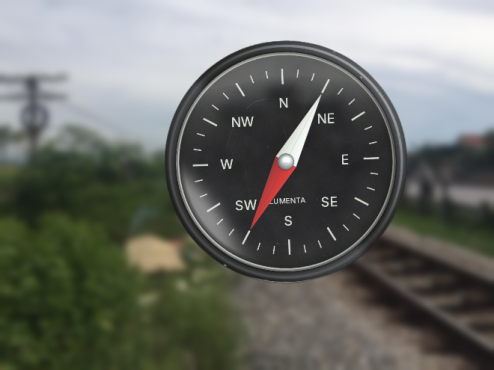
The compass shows 210 °
